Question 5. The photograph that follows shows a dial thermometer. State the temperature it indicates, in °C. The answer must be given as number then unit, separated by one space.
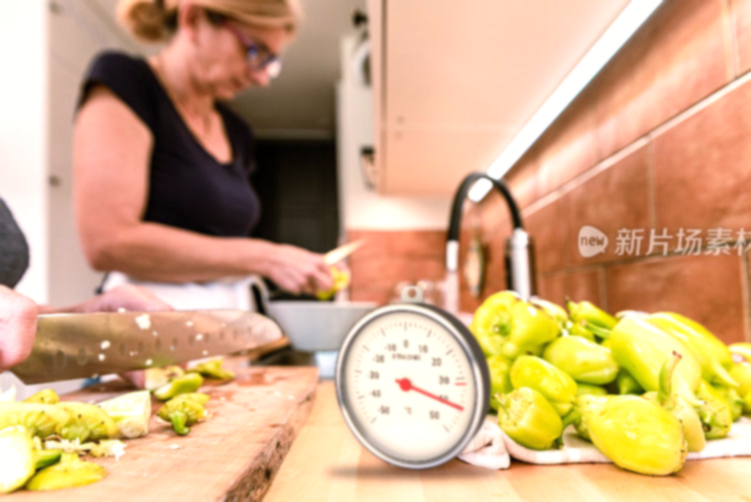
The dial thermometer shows 40 °C
